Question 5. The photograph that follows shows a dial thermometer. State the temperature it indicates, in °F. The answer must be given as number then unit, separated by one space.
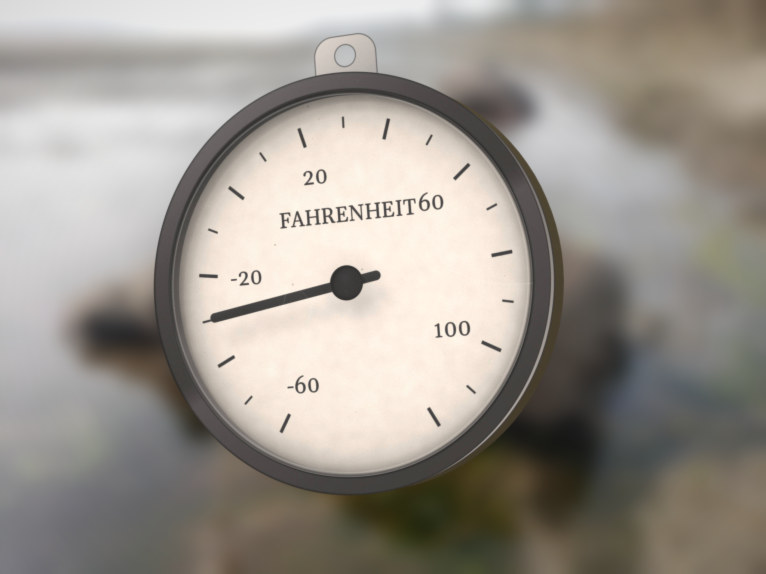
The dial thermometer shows -30 °F
